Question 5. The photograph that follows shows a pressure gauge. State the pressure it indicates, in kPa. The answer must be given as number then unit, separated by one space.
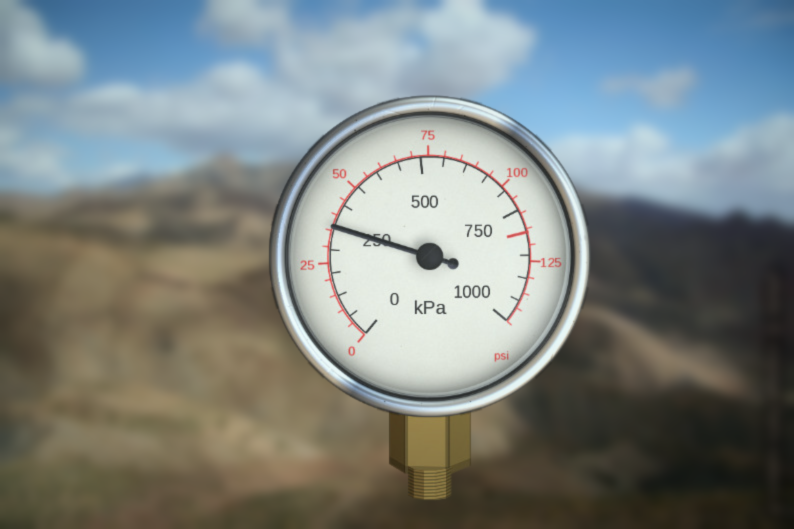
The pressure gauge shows 250 kPa
